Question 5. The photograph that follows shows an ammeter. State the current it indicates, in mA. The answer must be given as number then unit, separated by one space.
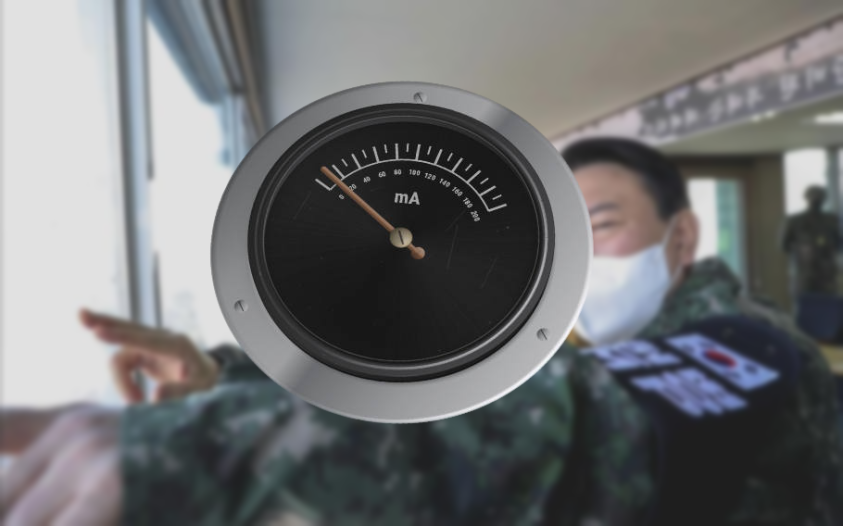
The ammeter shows 10 mA
